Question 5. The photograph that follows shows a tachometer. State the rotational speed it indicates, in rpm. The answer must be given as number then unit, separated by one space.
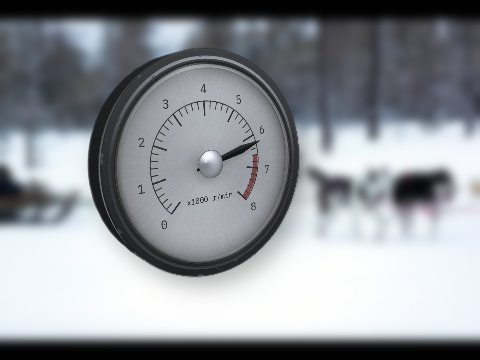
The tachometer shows 6200 rpm
